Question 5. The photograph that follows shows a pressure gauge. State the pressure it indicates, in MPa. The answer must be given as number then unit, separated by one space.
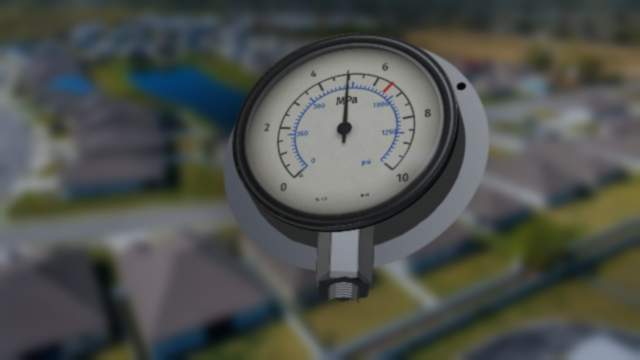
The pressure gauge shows 5 MPa
